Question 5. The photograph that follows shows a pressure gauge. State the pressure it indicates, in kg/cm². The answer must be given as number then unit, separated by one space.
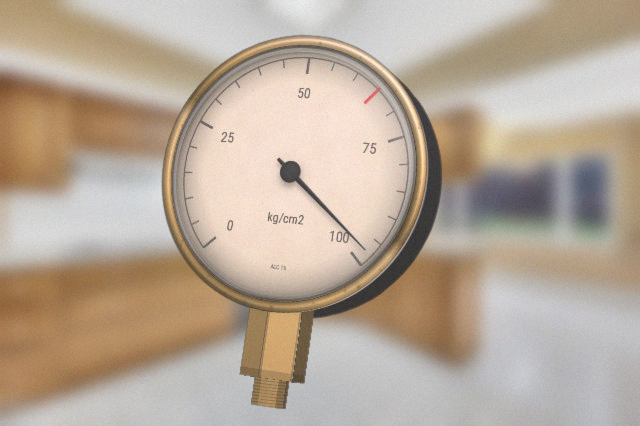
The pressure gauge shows 97.5 kg/cm²
